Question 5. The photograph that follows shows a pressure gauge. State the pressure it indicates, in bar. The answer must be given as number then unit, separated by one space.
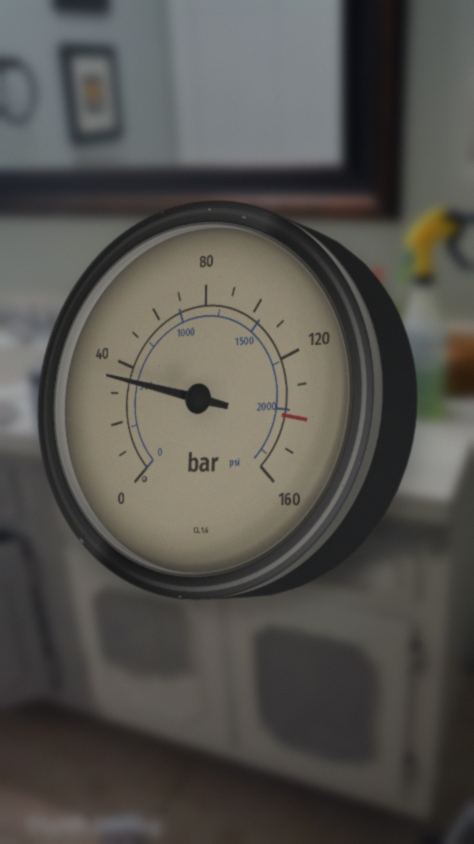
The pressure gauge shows 35 bar
